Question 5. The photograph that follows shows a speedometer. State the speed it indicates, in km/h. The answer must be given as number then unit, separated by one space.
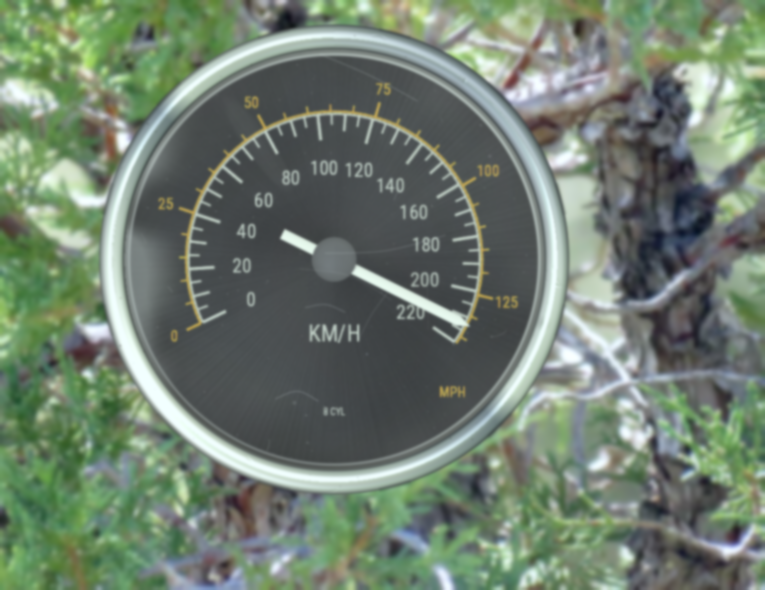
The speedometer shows 212.5 km/h
